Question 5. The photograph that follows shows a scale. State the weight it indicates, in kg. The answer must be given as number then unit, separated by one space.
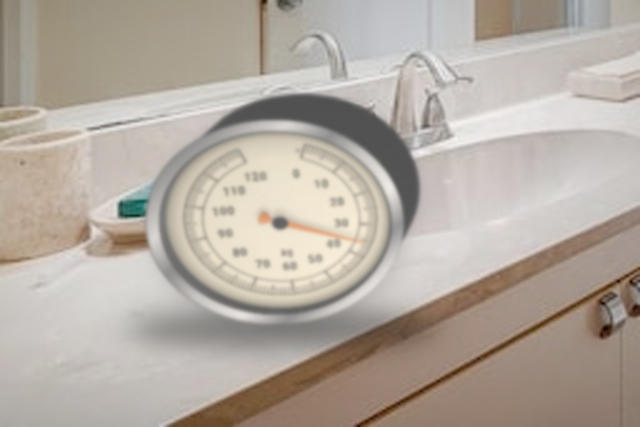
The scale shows 35 kg
